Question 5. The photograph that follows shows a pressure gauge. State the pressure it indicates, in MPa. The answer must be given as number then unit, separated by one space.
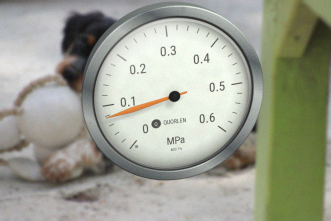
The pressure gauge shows 0.08 MPa
